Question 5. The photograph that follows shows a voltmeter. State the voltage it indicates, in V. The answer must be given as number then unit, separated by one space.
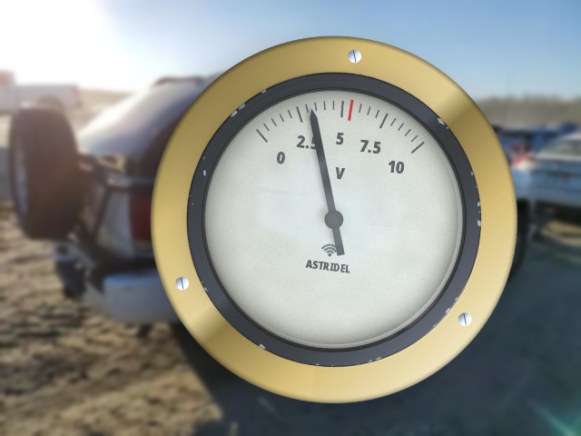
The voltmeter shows 3.25 V
